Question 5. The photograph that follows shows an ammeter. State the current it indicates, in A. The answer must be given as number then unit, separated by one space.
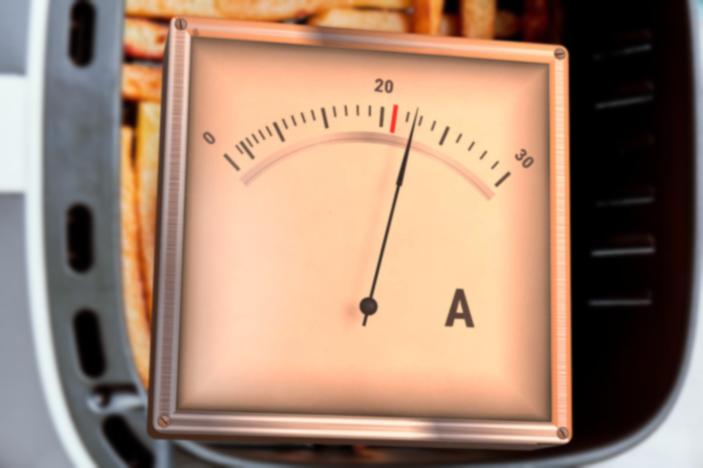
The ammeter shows 22.5 A
